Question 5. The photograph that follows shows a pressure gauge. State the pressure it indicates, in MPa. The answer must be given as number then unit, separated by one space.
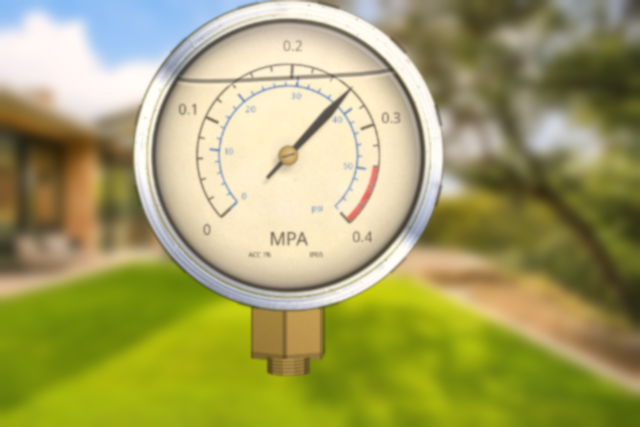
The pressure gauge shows 0.26 MPa
